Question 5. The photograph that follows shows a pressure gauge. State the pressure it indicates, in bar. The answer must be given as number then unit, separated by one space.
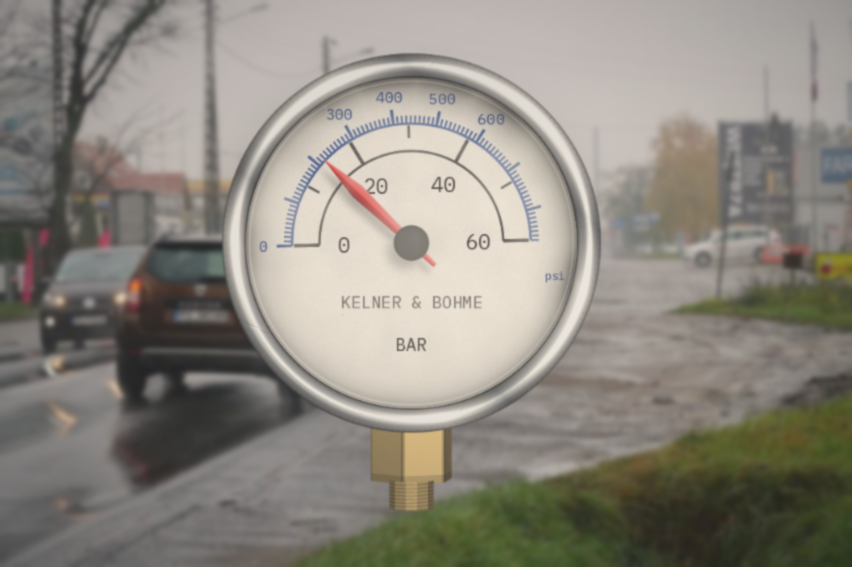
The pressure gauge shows 15 bar
